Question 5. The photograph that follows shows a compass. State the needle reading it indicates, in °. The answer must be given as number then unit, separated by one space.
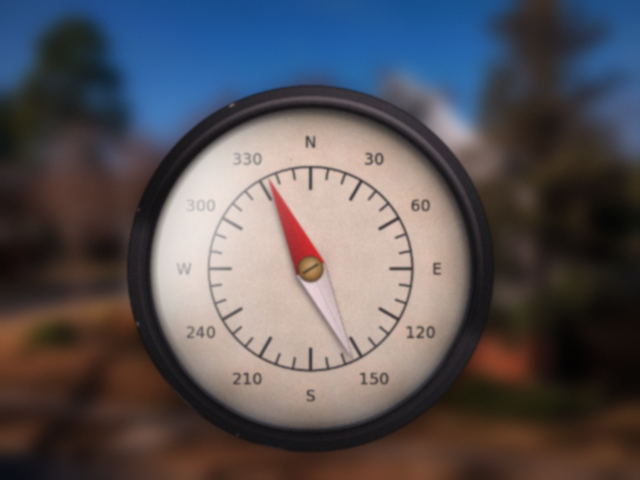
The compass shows 335 °
